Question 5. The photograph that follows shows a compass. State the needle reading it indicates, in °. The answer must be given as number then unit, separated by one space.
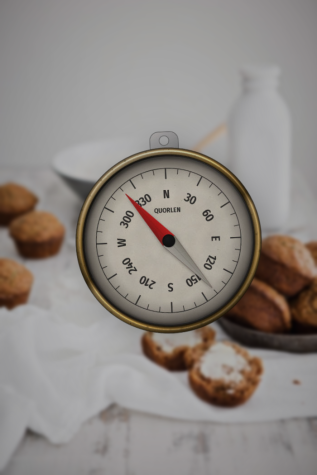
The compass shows 320 °
